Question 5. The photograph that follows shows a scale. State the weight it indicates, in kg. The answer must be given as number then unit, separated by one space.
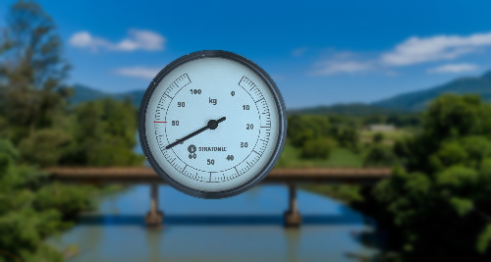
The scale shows 70 kg
